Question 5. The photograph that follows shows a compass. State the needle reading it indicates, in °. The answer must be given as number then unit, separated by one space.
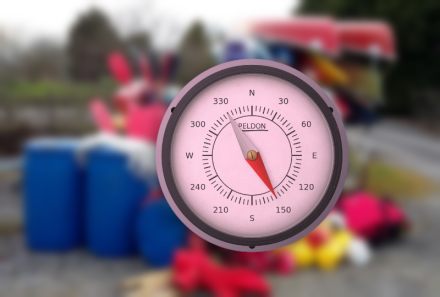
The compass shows 150 °
